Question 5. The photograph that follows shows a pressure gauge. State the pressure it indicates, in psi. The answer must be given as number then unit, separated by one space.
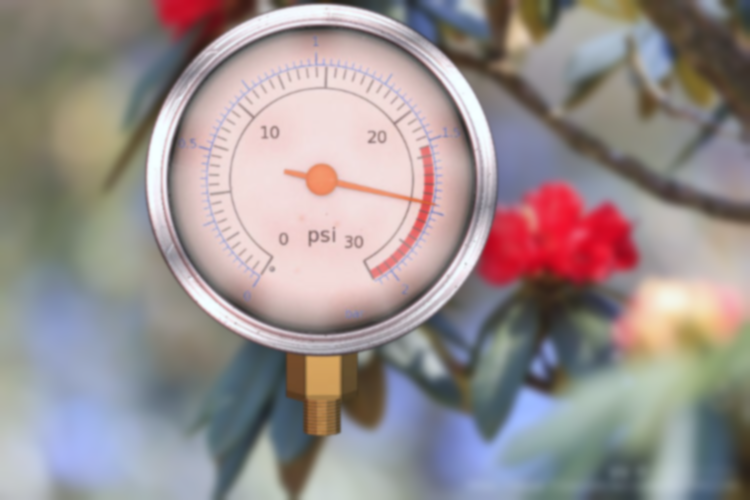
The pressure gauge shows 25 psi
